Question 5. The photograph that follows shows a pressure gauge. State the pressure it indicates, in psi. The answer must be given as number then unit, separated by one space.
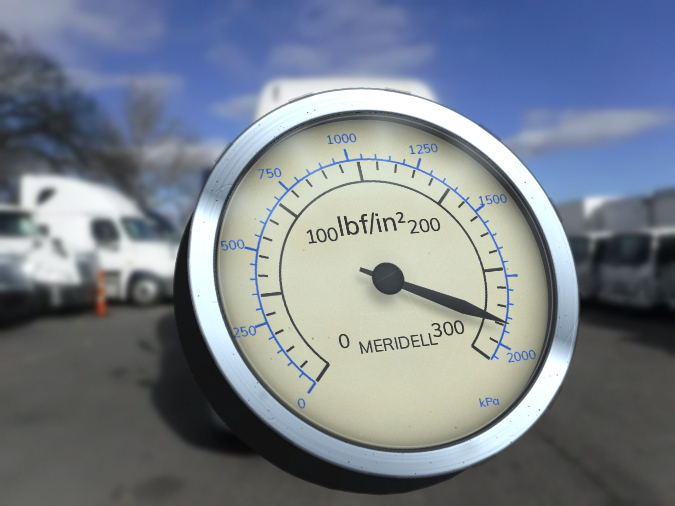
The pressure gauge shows 280 psi
